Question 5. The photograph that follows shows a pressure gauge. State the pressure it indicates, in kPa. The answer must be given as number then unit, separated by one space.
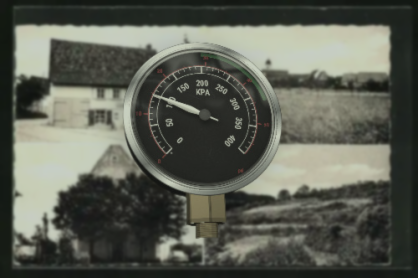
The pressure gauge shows 100 kPa
